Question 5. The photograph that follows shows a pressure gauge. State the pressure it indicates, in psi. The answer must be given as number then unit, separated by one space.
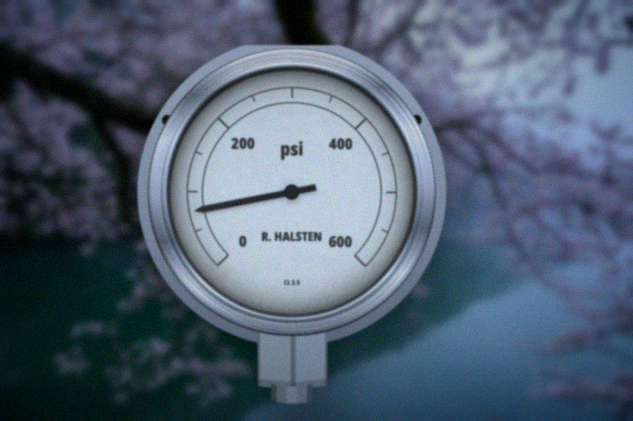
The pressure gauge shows 75 psi
